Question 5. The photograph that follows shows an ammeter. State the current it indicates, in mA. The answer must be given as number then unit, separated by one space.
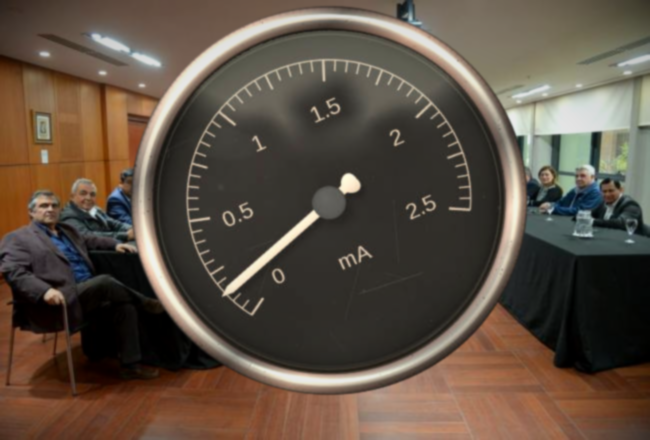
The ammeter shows 0.15 mA
